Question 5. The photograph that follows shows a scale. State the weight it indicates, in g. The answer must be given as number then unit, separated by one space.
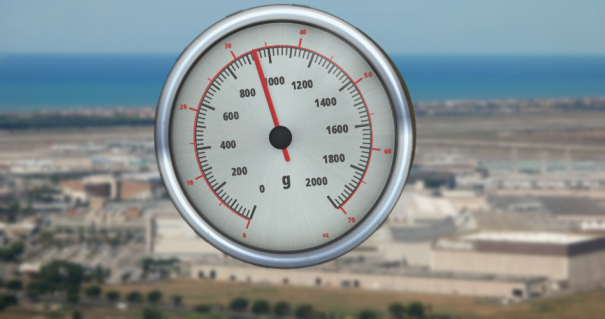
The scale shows 940 g
